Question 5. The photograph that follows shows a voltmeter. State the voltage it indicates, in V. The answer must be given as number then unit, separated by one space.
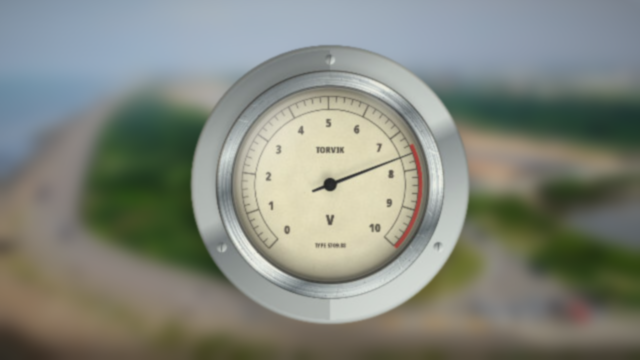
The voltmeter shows 7.6 V
